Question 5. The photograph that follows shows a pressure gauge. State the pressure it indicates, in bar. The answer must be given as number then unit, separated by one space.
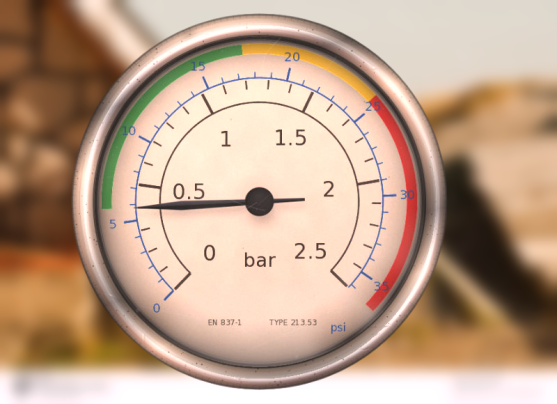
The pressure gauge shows 0.4 bar
